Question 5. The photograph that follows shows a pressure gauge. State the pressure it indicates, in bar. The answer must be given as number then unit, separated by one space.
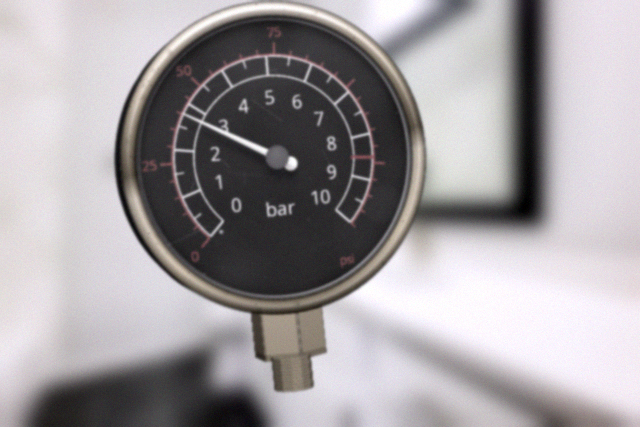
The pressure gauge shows 2.75 bar
